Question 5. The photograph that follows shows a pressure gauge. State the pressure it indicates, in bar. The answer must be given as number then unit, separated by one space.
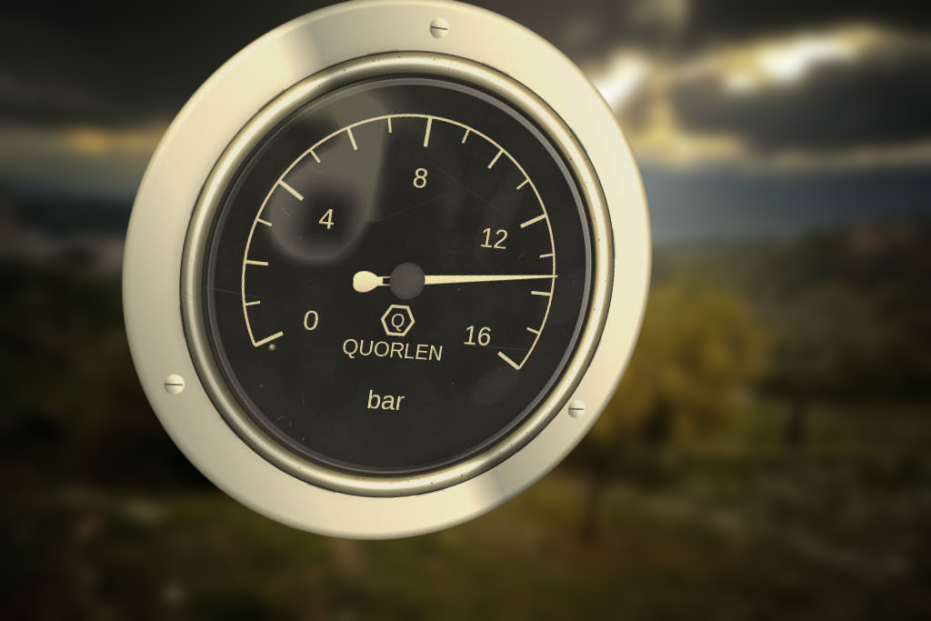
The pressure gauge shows 13.5 bar
